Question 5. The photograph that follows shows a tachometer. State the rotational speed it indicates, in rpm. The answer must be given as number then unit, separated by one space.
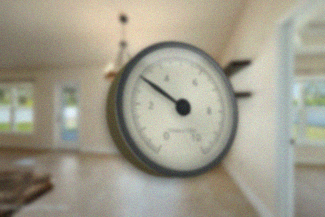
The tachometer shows 3000 rpm
